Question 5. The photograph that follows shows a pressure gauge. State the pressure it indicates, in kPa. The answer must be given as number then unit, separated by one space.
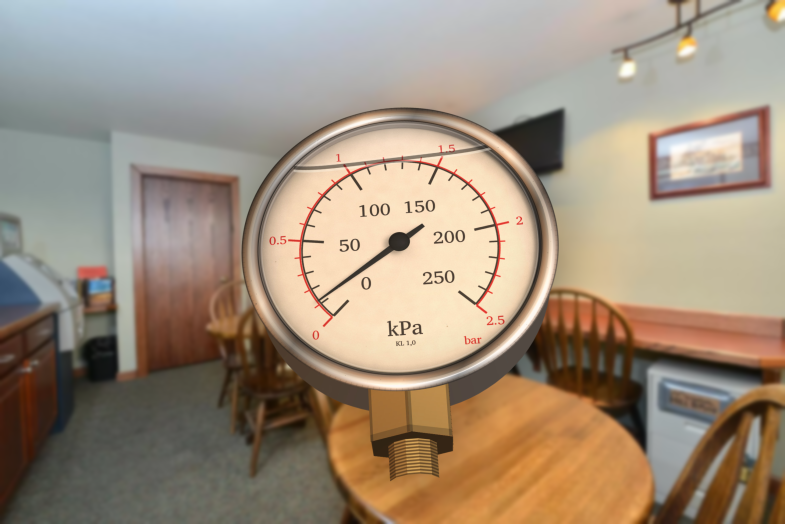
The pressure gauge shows 10 kPa
